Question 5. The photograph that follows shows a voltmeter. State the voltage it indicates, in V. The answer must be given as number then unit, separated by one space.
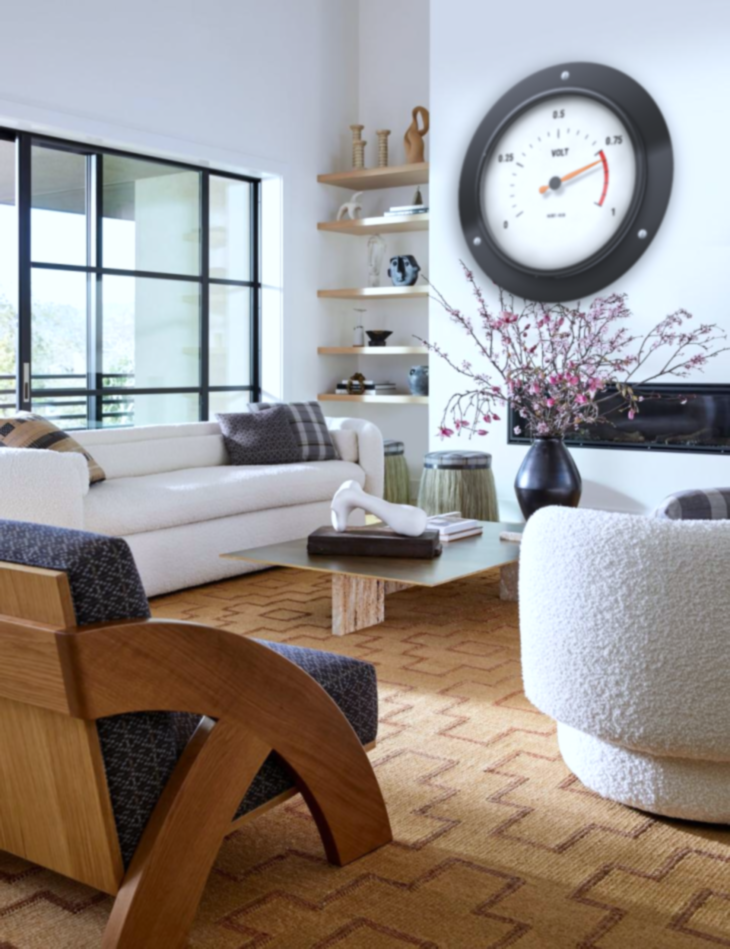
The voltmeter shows 0.8 V
